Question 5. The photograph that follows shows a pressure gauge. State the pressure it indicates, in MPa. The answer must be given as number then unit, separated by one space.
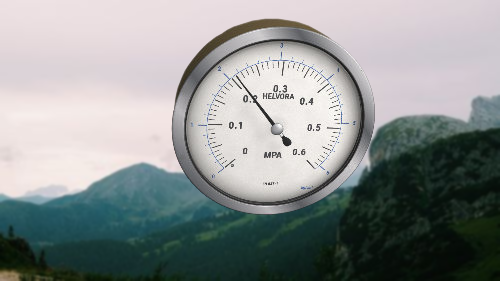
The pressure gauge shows 0.21 MPa
